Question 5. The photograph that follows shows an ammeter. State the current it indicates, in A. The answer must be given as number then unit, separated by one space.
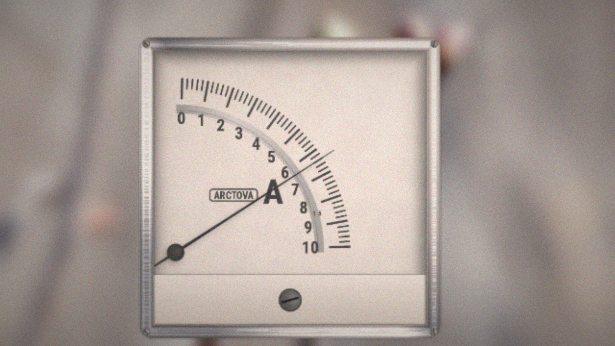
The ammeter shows 6.4 A
